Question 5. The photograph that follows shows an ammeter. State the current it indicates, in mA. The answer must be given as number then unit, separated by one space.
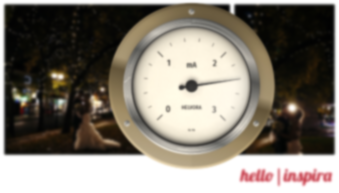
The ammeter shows 2.4 mA
